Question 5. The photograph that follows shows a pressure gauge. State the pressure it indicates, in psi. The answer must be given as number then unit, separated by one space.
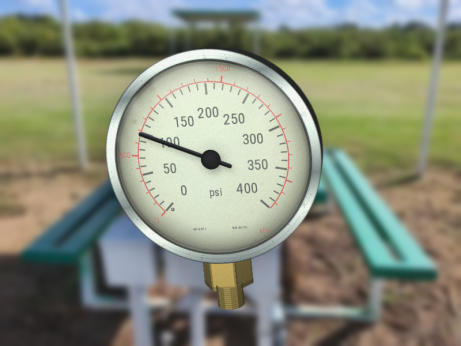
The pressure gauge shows 100 psi
